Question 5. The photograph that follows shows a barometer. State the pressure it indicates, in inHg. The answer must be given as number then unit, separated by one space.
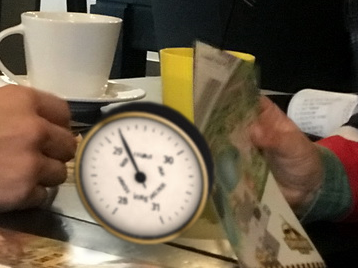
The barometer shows 29.2 inHg
